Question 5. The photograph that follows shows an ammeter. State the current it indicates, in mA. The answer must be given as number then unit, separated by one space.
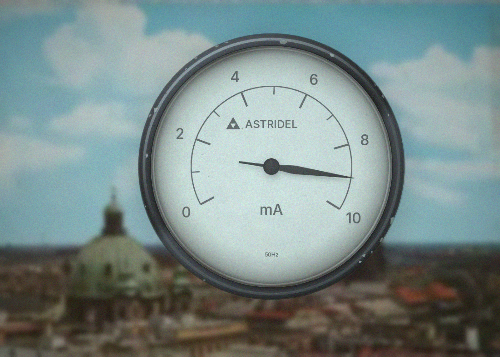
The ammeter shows 9 mA
